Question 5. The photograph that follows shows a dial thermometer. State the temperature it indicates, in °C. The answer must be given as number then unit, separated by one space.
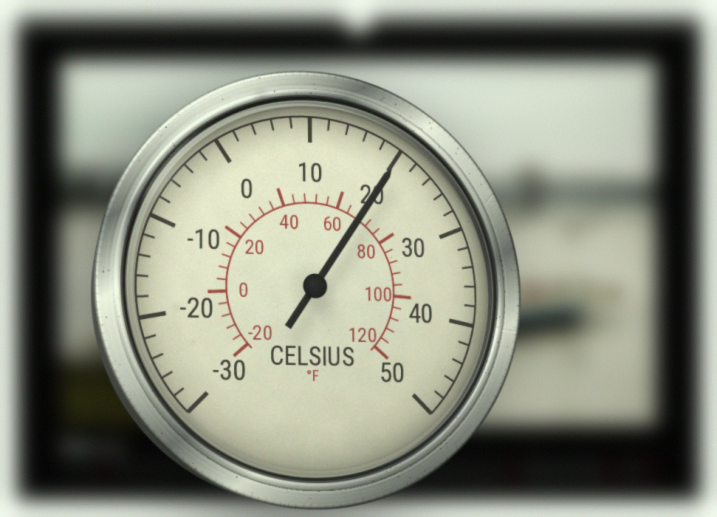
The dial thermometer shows 20 °C
